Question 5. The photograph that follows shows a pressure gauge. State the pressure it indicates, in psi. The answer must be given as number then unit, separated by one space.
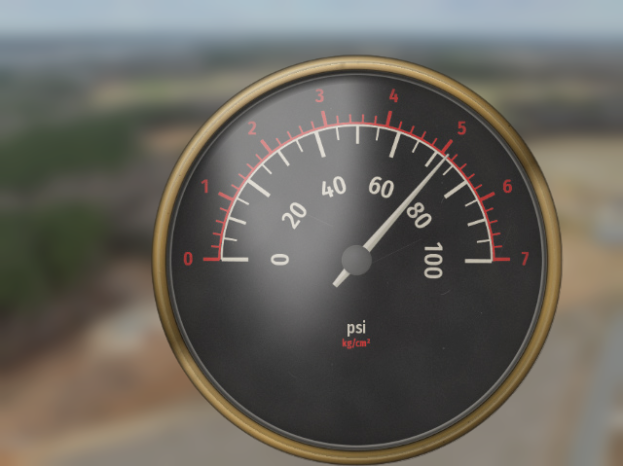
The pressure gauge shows 72.5 psi
